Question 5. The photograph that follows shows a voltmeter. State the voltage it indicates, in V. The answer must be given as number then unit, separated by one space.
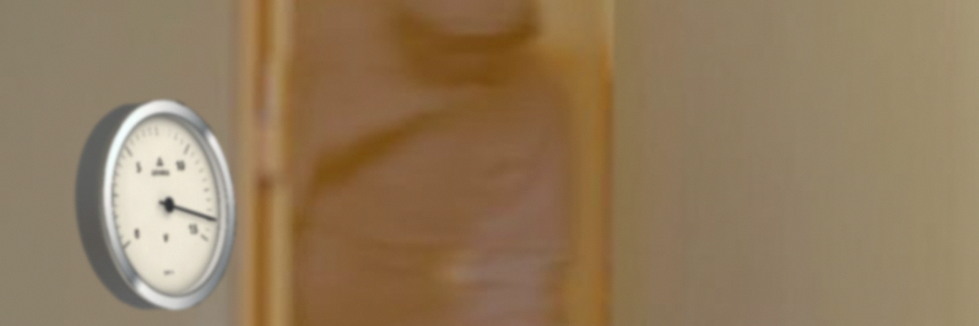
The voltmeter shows 14 V
